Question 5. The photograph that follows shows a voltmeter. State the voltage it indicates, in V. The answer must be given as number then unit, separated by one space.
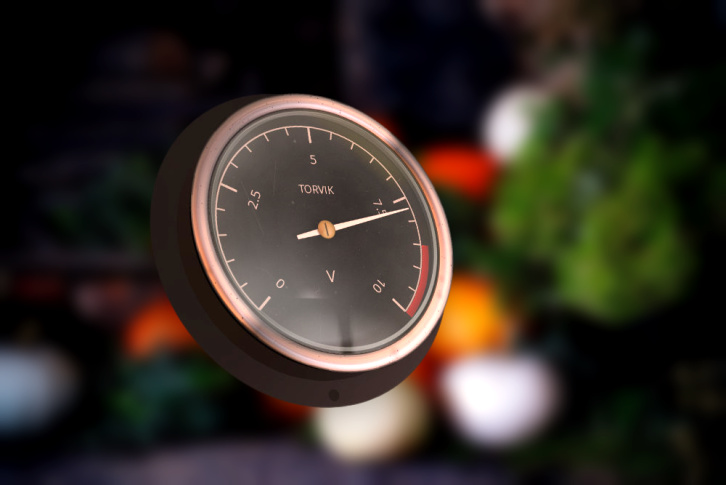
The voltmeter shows 7.75 V
